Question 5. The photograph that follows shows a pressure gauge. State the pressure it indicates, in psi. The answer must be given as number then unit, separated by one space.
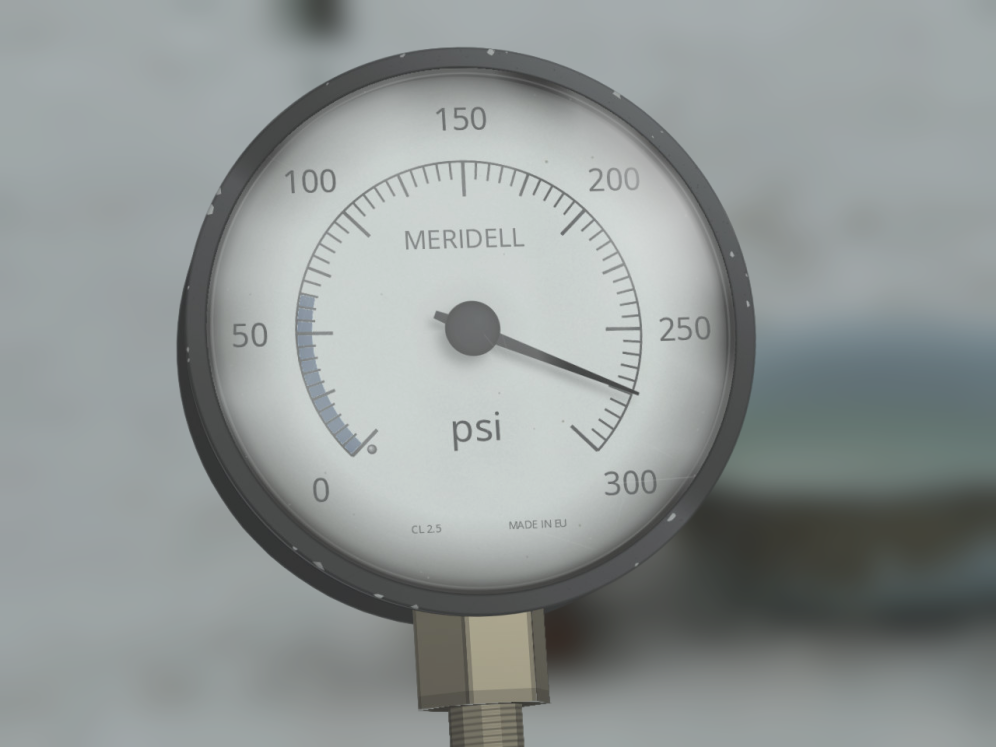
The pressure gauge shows 275 psi
